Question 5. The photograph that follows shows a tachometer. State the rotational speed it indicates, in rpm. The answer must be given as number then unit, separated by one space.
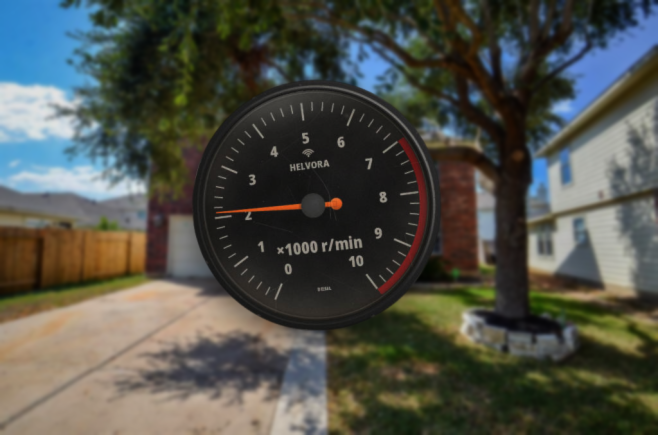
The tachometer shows 2100 rpm
